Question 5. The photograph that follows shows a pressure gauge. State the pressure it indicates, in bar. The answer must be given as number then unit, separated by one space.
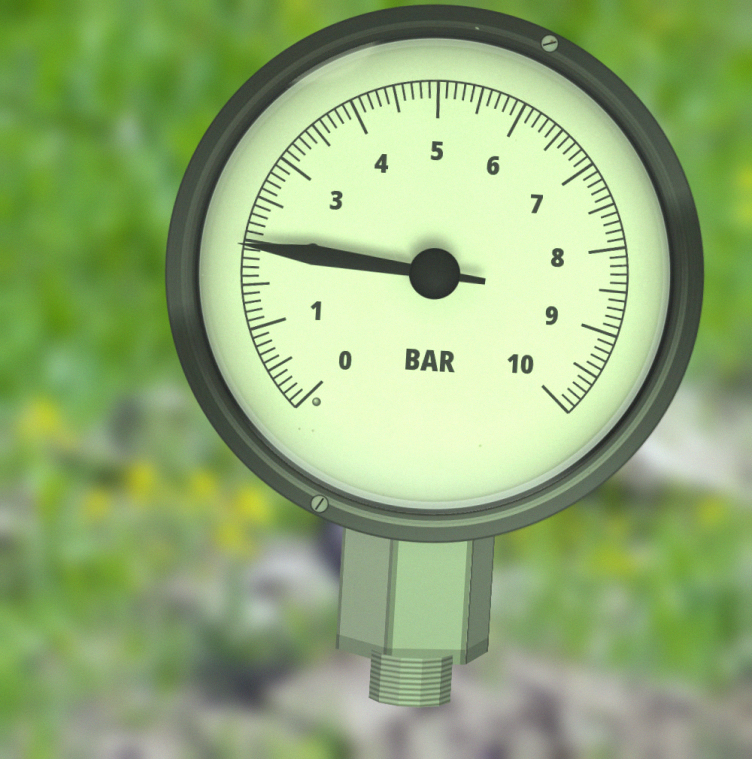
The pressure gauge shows 1.95 bar
